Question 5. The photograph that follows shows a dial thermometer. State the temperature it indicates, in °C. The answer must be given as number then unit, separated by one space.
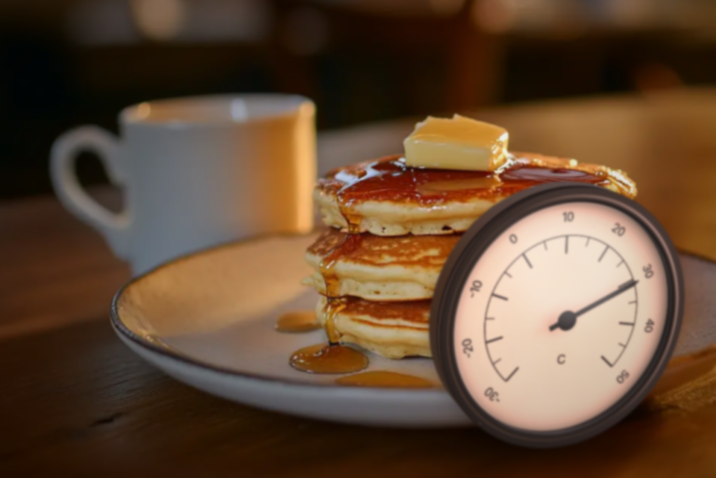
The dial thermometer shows 30 °C
